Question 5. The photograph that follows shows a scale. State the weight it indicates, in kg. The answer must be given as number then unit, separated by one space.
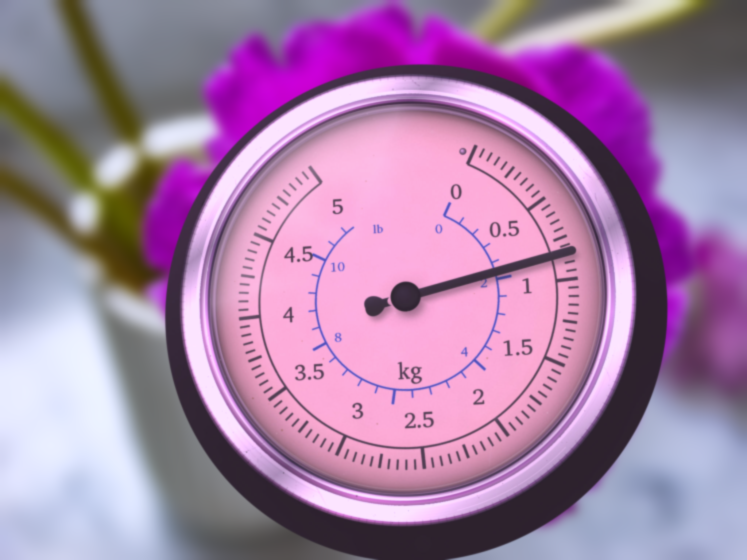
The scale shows 0.85 kg
